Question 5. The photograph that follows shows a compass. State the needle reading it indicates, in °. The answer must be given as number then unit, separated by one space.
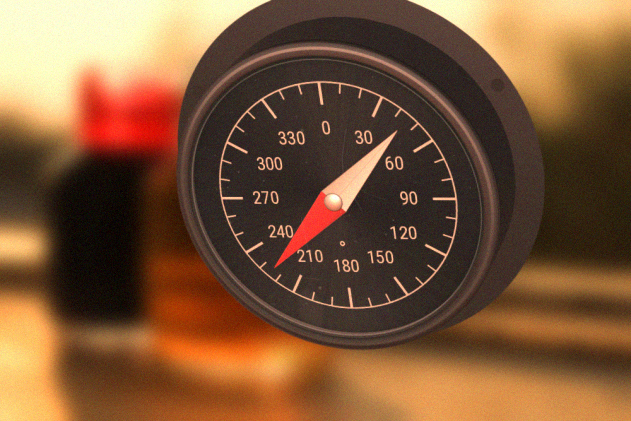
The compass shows 225 °
